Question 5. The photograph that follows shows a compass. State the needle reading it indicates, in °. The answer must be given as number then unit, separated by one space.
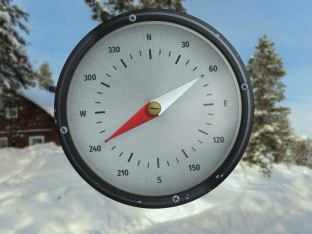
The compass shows 240 °
